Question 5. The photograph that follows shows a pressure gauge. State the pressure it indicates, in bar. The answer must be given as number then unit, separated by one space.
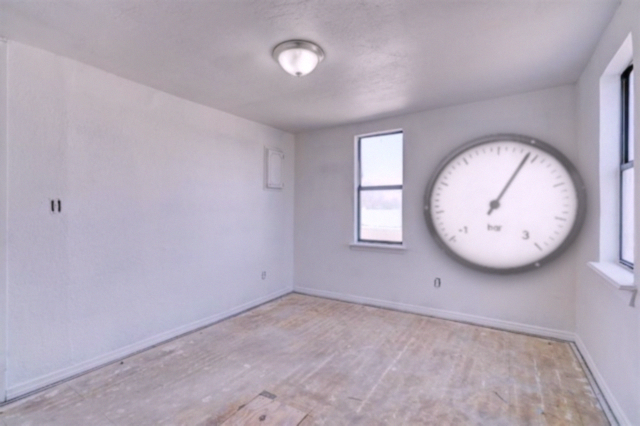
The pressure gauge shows 1.4 bar
